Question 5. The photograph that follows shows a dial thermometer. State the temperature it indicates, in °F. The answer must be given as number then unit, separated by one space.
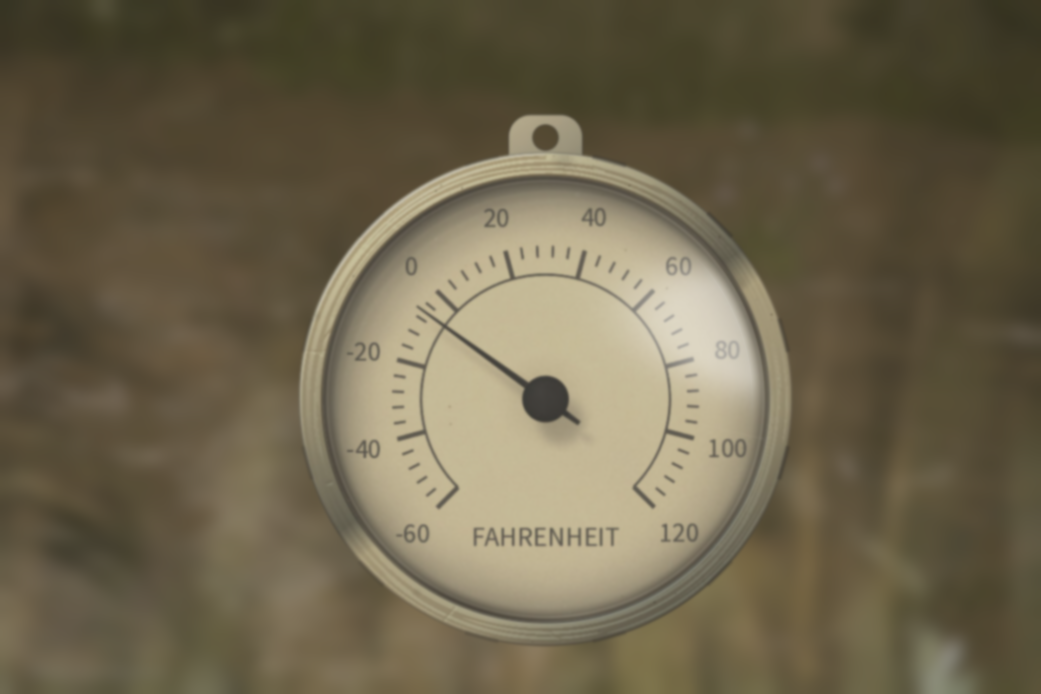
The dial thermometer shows -6 °F
